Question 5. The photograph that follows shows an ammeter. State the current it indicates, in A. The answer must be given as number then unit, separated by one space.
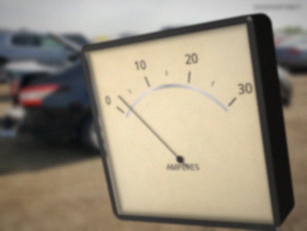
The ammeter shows 2.5 A
